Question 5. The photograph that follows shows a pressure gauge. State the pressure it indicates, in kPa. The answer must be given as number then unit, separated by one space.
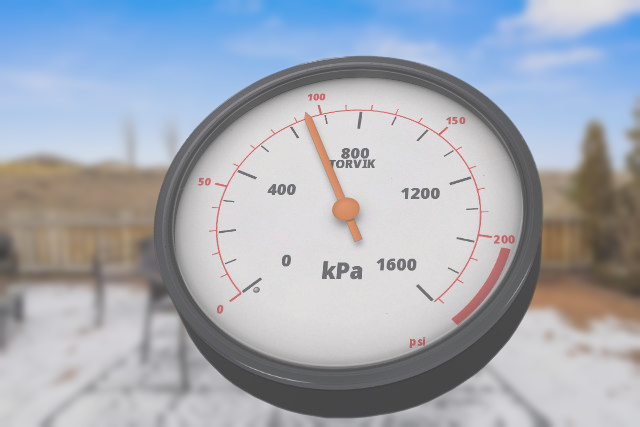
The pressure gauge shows 650 kPa
